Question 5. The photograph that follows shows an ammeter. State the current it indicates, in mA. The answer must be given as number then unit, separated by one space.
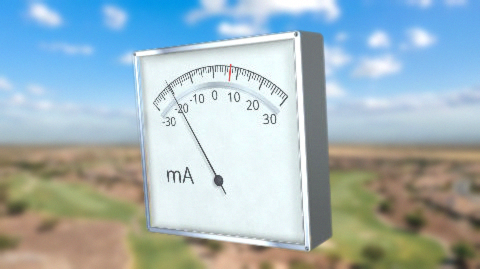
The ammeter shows -20 mA
